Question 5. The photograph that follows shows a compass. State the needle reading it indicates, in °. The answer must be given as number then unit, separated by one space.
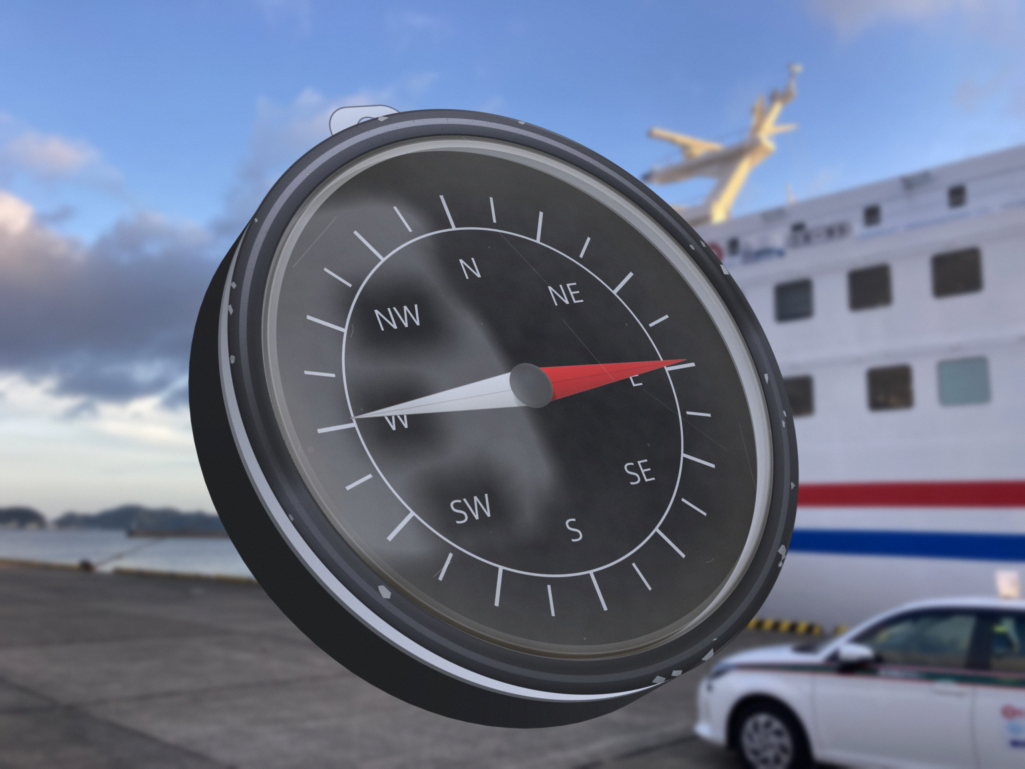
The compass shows 90 °
